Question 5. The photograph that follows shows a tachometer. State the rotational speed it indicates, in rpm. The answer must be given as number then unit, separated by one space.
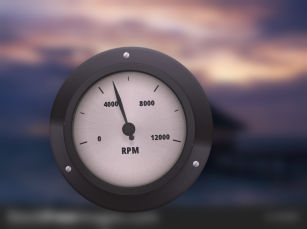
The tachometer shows 5000 rpm
